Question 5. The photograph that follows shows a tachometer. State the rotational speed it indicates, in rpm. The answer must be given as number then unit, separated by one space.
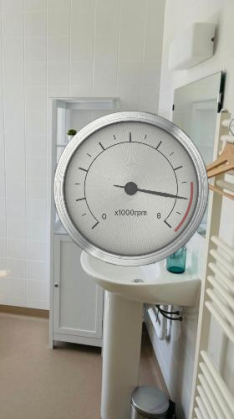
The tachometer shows 7000 rpm
